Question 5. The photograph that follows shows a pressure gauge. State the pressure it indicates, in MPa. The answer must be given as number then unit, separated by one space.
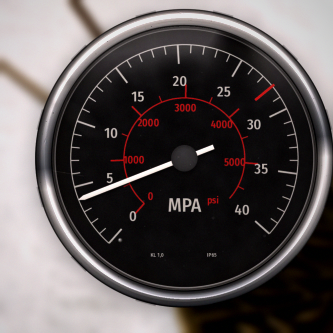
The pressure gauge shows 4 MPa
